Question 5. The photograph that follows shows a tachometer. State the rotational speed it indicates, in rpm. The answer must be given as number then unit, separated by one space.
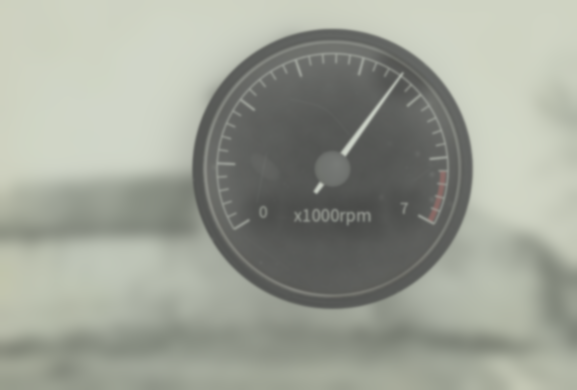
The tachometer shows 4600 rpm
